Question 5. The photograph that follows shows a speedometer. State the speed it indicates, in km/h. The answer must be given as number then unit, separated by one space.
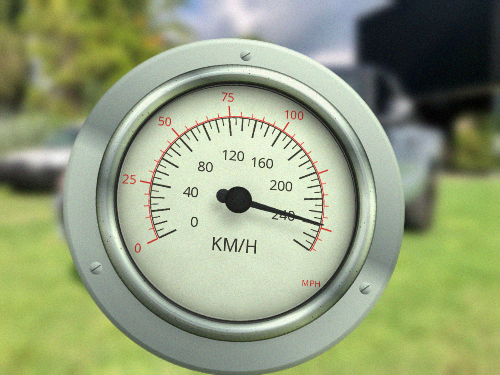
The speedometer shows 240 km/h
